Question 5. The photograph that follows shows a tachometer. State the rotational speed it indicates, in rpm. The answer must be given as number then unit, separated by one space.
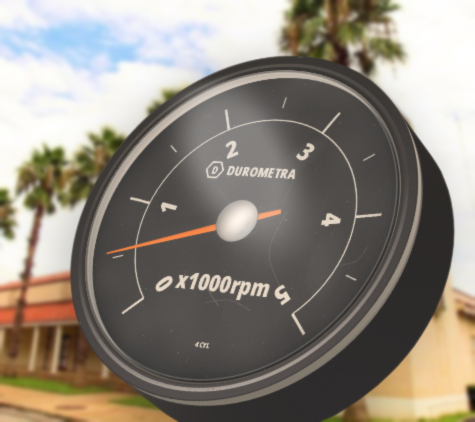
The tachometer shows 500 rpm
